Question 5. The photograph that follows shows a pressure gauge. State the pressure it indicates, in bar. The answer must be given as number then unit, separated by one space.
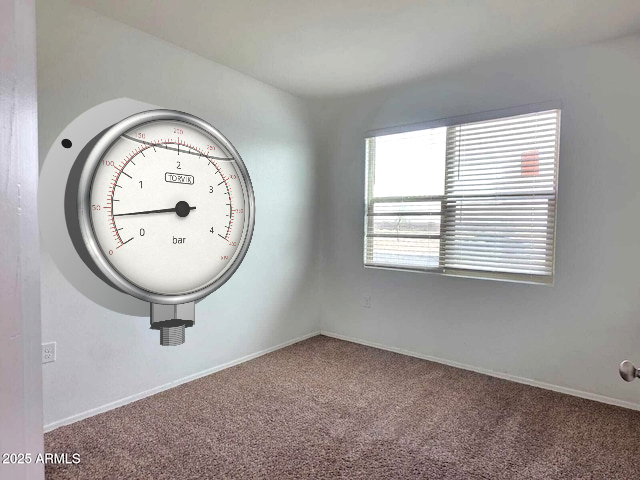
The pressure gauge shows 0.4 bar
